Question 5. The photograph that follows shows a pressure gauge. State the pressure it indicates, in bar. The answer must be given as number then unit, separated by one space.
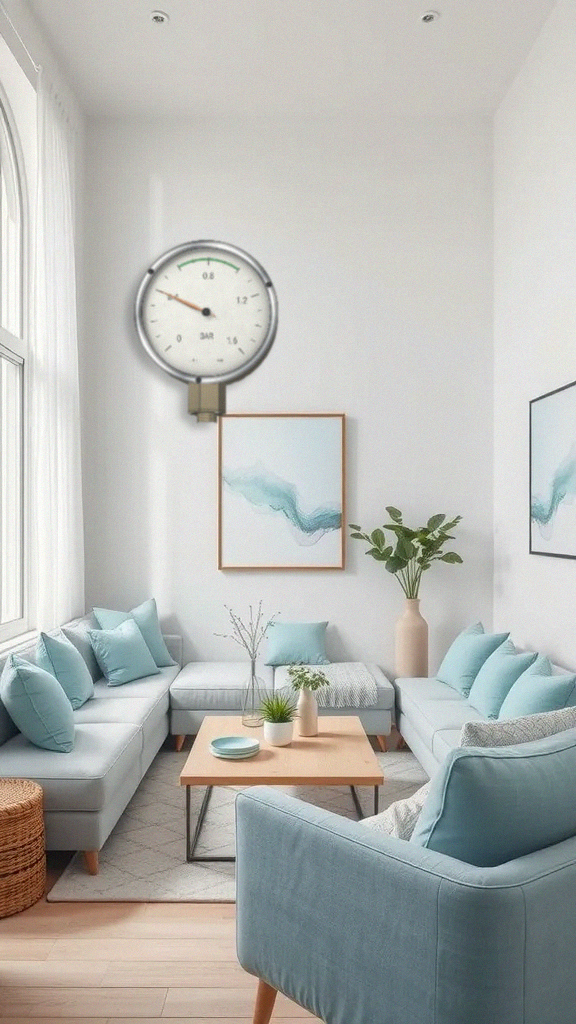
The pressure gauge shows 0.4 bar
